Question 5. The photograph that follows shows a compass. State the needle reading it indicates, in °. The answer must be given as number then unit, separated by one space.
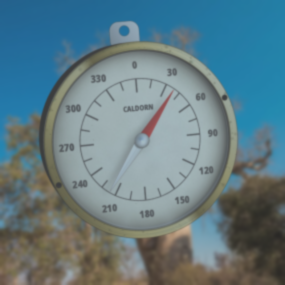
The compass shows 37.5 °
